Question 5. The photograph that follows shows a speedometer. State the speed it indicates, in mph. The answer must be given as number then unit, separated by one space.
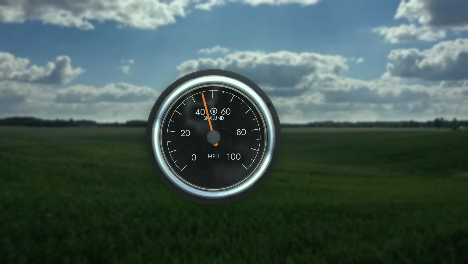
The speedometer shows 45 mph
